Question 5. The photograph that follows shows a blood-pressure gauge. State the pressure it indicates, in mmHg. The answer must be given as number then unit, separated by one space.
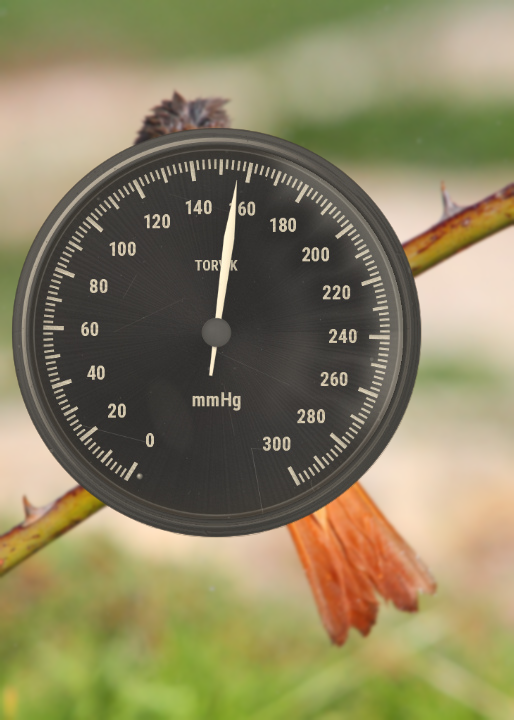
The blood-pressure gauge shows 156 mmHg
